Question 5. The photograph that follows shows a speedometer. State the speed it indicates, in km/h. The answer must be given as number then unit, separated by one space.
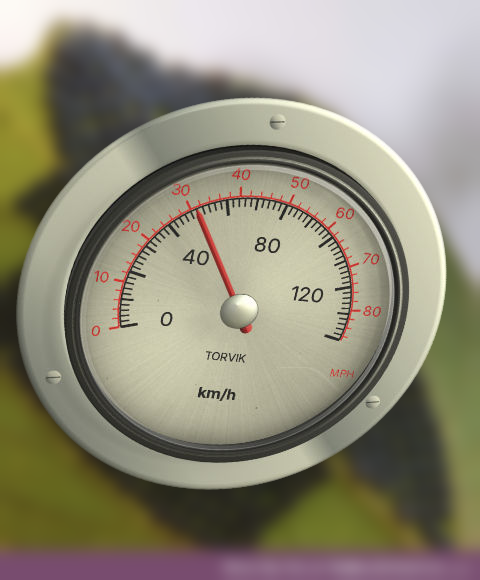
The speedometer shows 50 km/h
